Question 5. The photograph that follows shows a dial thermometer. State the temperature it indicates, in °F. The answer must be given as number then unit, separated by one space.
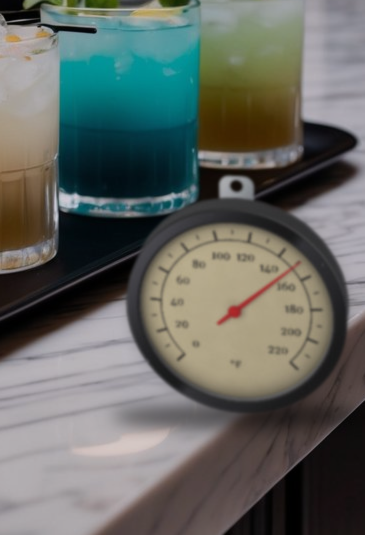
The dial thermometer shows 150 °F
